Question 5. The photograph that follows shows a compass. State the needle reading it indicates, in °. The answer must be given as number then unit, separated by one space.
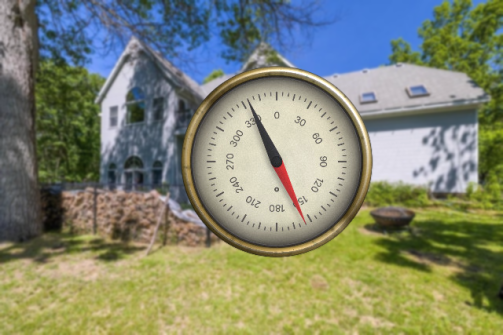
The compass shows 155 °
